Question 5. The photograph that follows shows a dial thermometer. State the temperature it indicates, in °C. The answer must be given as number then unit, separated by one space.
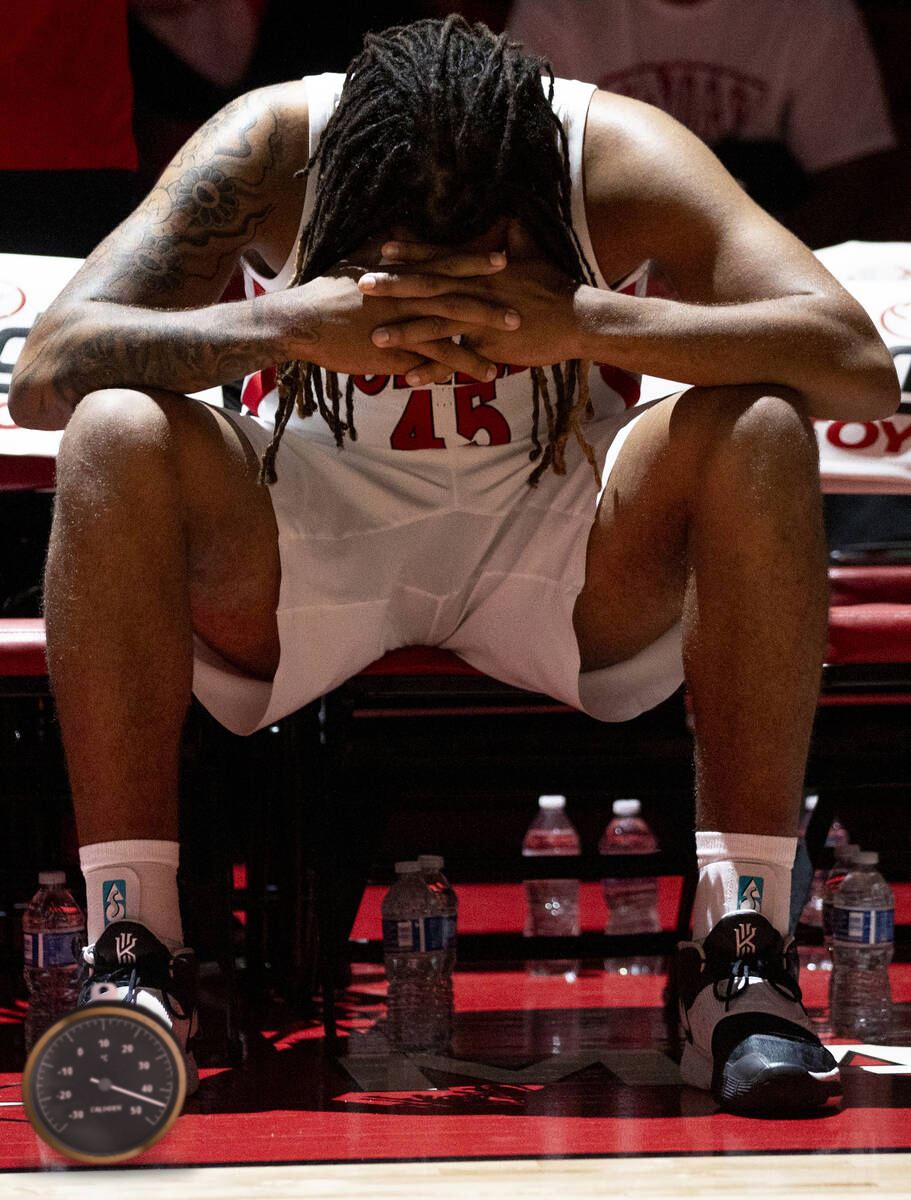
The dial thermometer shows 44 °C
